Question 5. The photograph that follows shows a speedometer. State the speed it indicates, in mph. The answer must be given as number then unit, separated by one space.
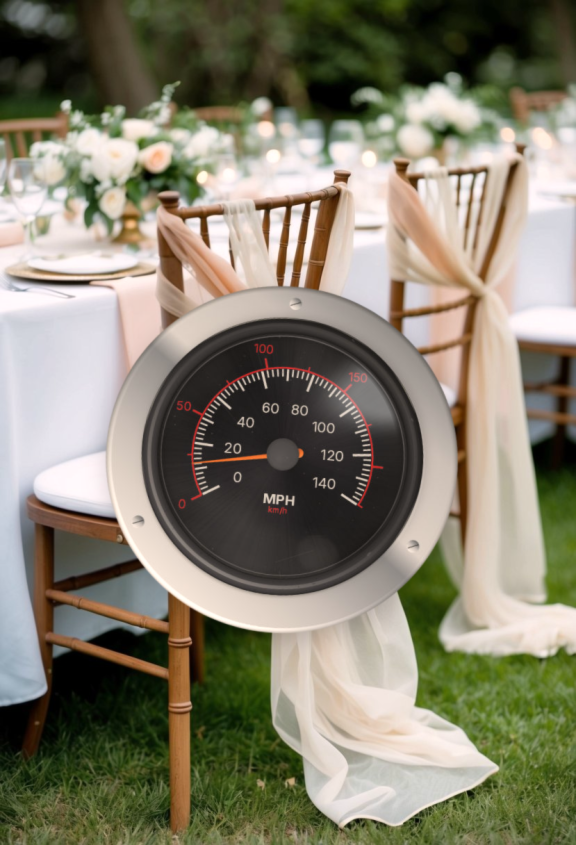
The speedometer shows 12 mph
